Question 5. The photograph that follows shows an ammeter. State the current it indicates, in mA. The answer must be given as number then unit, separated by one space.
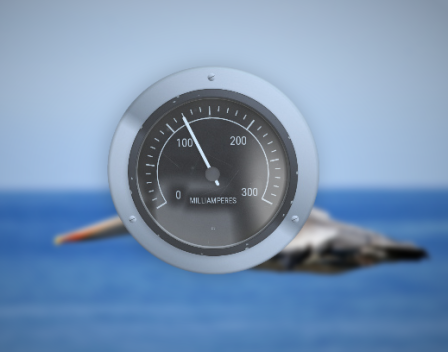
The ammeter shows 120 mA
